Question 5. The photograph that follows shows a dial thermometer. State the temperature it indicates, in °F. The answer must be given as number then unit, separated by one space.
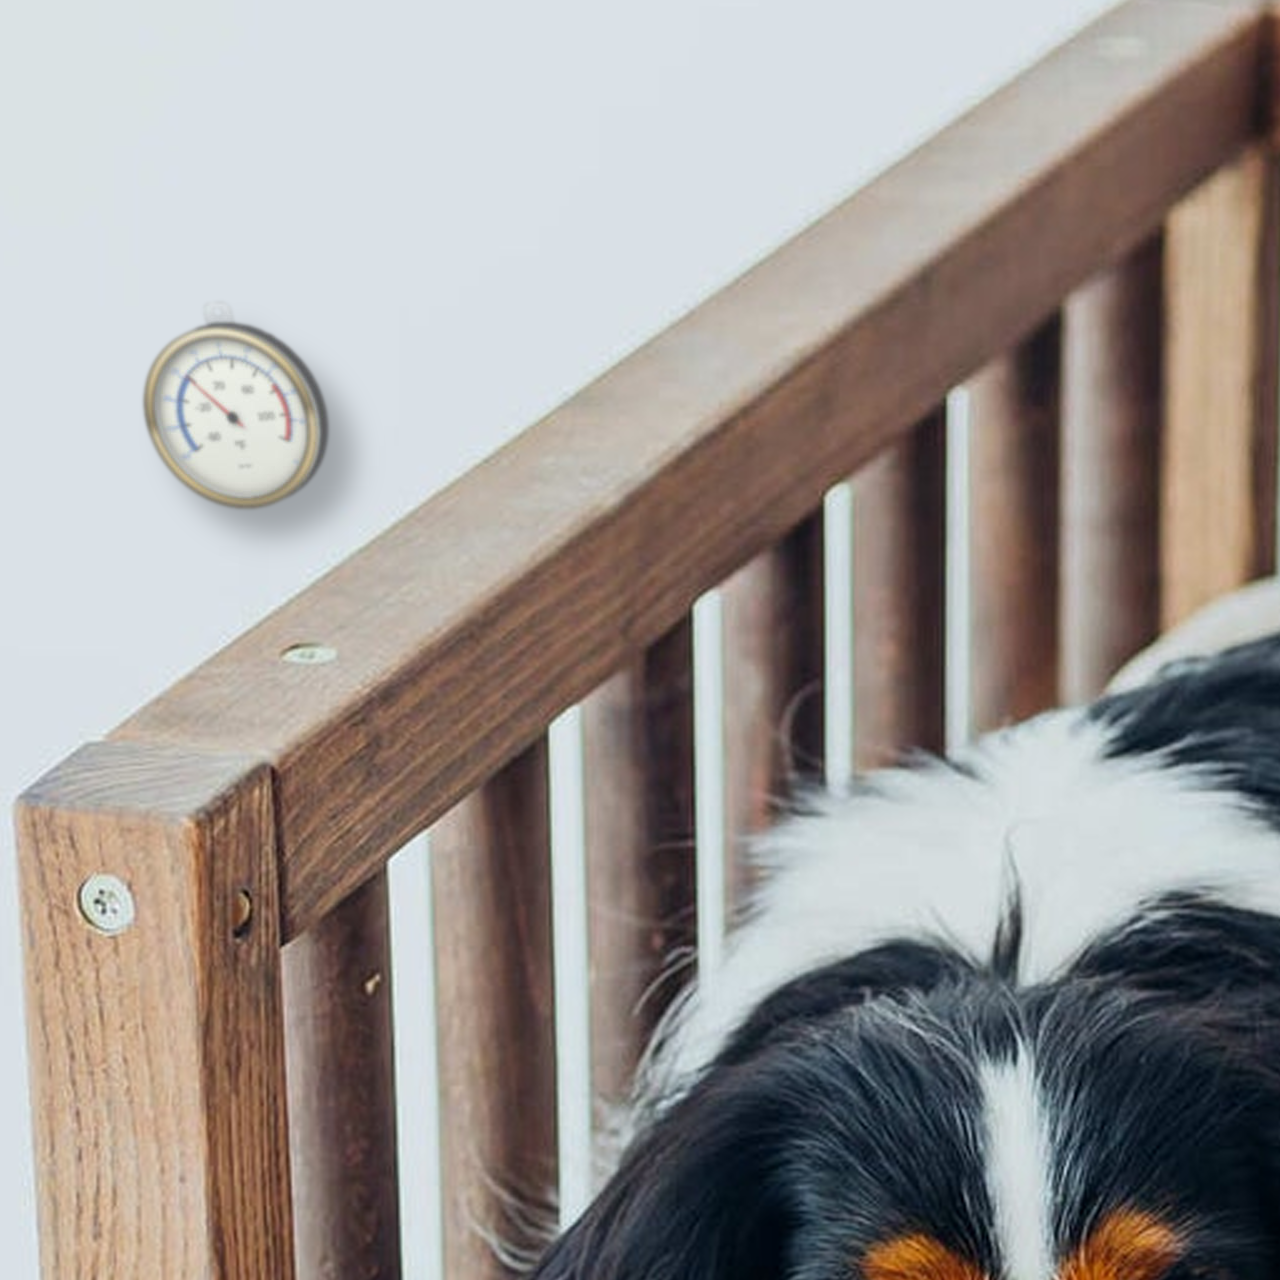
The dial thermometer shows 0 °F
